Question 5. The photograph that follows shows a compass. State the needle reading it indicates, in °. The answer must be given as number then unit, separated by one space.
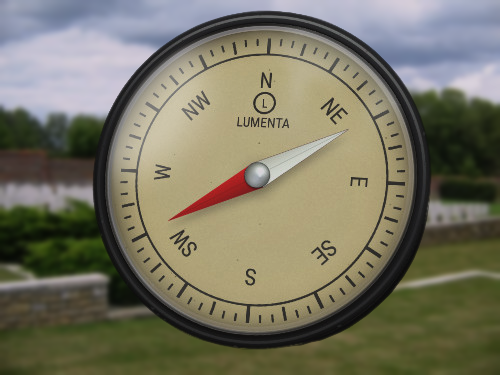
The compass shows 240 °
